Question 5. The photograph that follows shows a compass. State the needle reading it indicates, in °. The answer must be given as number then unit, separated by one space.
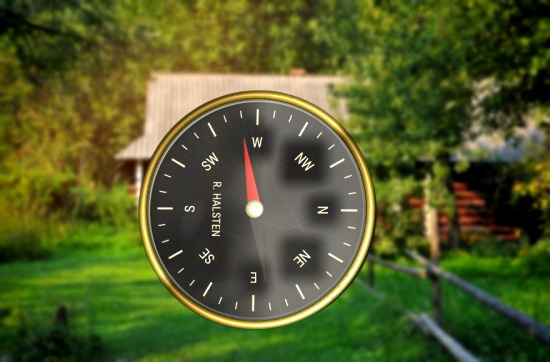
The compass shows 260 °
